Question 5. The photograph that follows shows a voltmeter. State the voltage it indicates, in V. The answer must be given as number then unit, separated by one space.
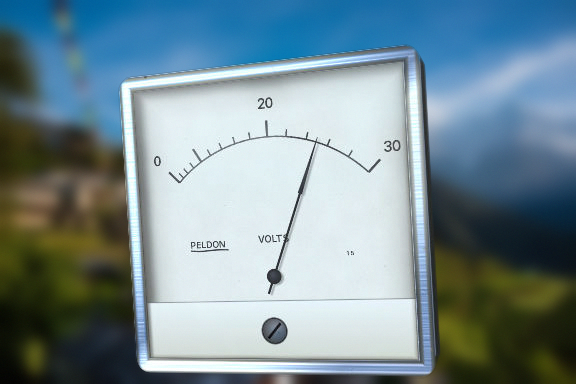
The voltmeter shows 25 V
